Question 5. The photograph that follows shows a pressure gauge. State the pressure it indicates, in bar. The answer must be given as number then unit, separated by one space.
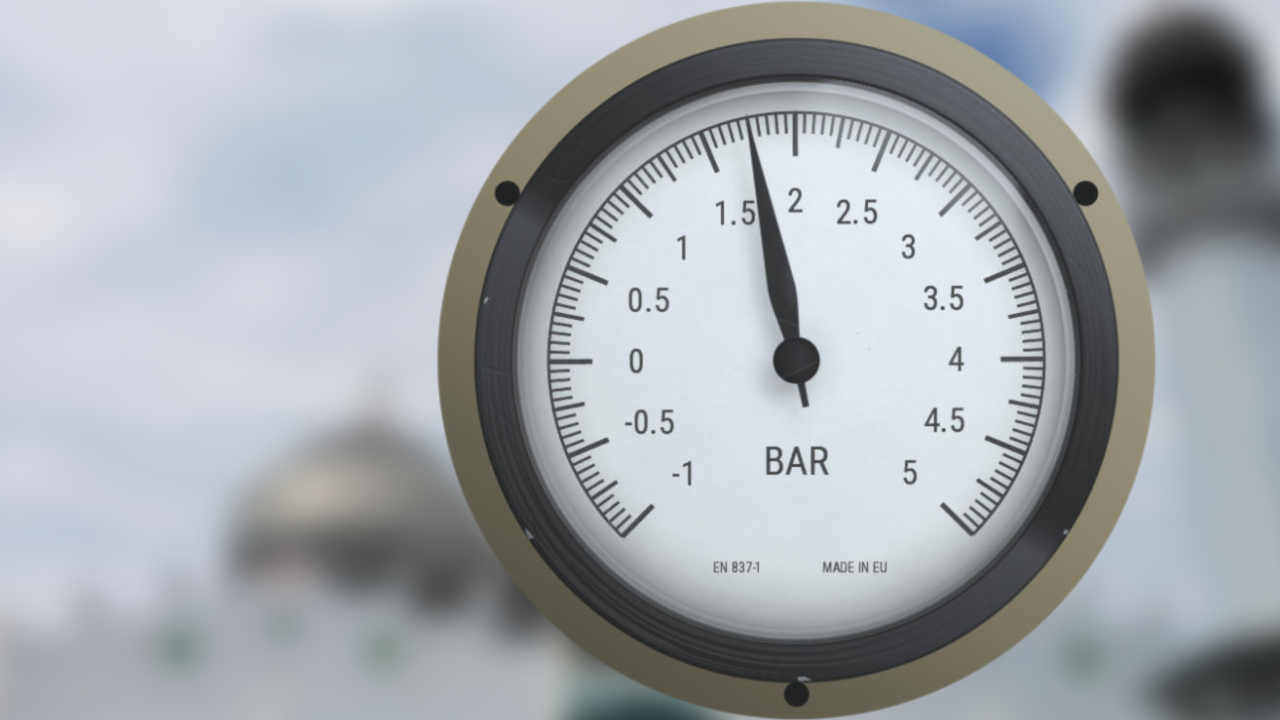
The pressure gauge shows 1.75 bar
